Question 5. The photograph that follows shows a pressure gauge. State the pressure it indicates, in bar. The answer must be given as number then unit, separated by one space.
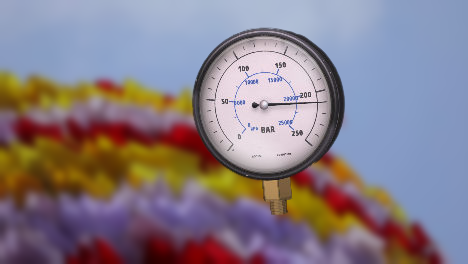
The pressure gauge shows 210 bar
